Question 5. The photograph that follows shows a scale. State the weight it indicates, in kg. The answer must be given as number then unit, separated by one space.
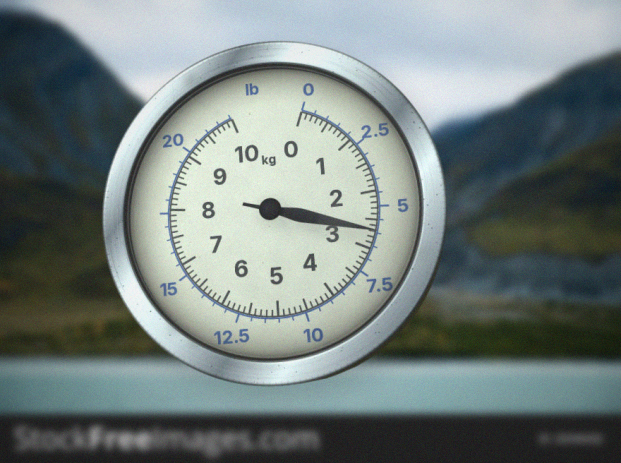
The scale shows 2.7 kg
